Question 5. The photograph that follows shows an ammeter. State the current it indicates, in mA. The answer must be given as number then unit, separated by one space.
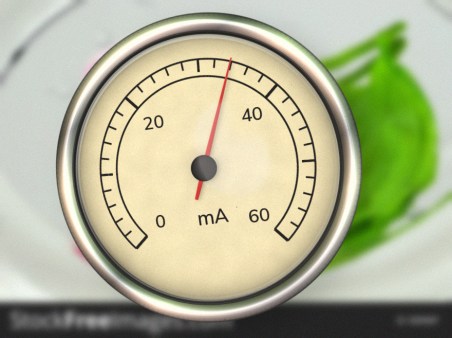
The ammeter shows 34 mA
